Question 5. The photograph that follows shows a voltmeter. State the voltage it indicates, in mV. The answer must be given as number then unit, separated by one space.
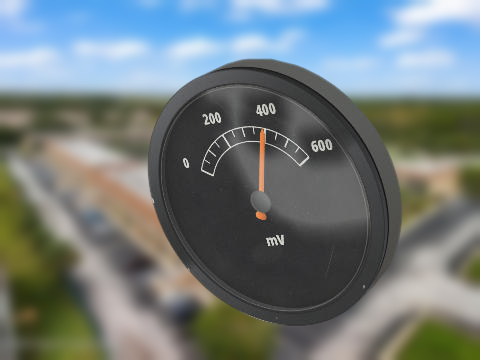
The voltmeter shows 400 mV
